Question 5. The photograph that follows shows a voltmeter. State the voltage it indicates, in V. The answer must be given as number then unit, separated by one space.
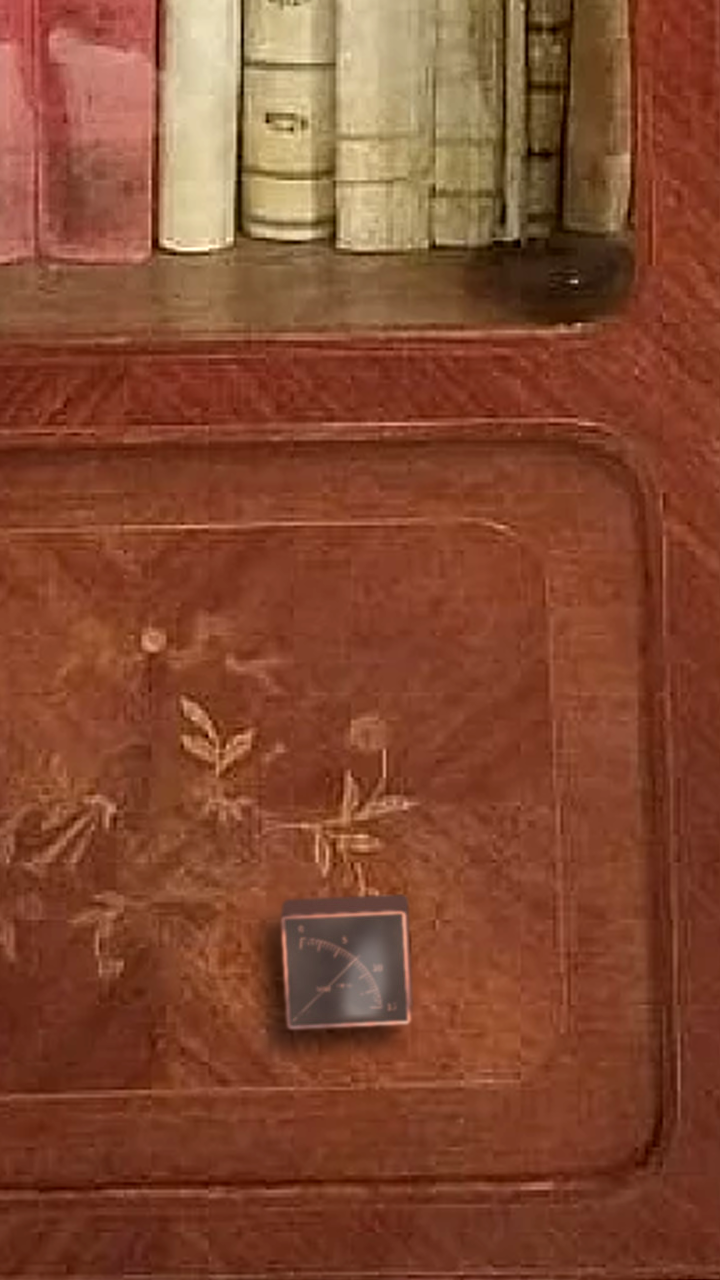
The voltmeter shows 7.5 V
